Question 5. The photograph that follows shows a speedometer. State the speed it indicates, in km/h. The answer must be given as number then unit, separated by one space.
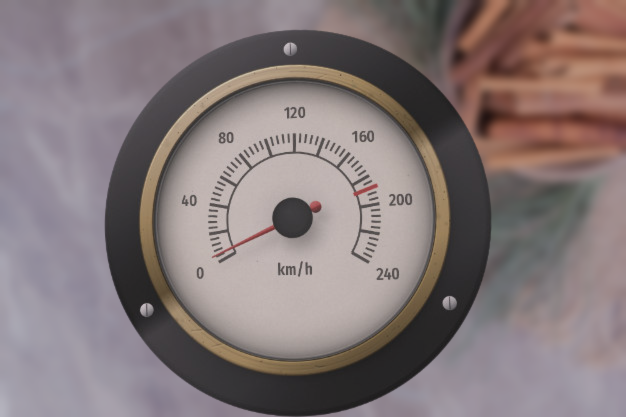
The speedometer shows 4 km/h
